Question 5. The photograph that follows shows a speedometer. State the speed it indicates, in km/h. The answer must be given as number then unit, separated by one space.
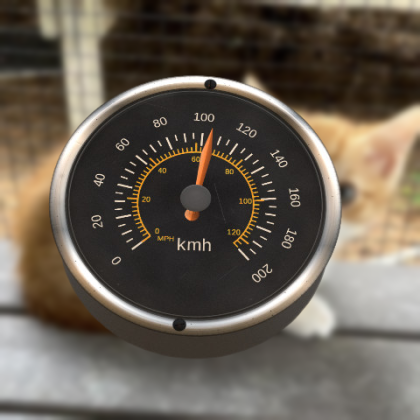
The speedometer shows 105 km/h
